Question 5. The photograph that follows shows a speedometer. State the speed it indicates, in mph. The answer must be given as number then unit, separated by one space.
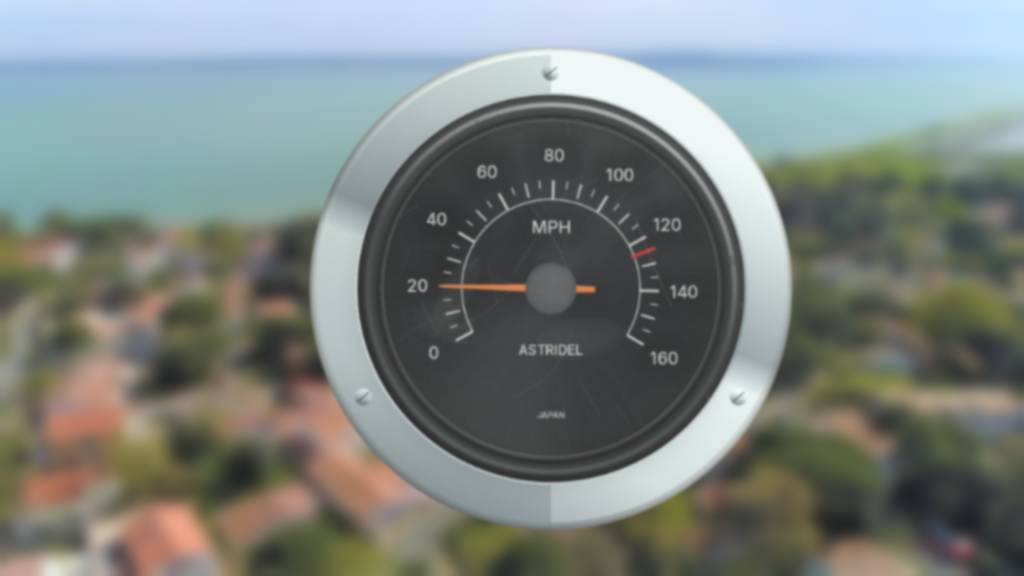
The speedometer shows 20 mph
